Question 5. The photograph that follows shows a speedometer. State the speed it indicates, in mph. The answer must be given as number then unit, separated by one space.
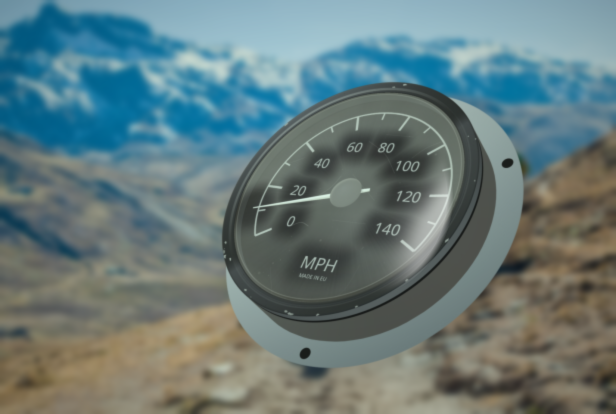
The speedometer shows 10 mph
